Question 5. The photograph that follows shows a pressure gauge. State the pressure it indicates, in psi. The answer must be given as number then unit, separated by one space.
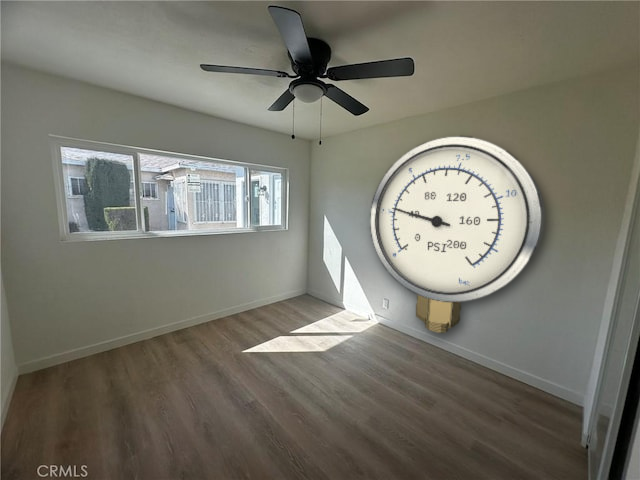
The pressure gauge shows 40 psi
